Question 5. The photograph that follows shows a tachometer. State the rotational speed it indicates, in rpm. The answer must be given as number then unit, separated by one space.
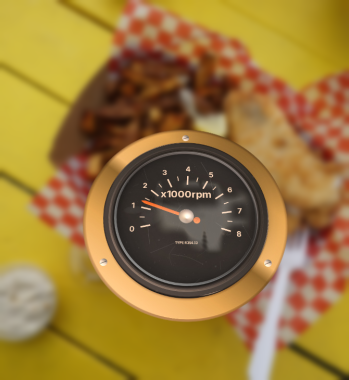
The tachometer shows 1250 rpm
